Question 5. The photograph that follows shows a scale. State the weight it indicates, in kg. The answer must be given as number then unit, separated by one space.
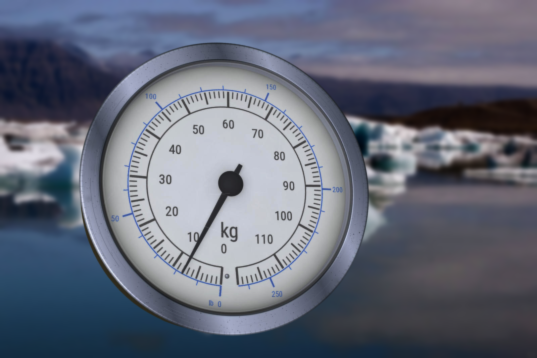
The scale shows 8 kg
